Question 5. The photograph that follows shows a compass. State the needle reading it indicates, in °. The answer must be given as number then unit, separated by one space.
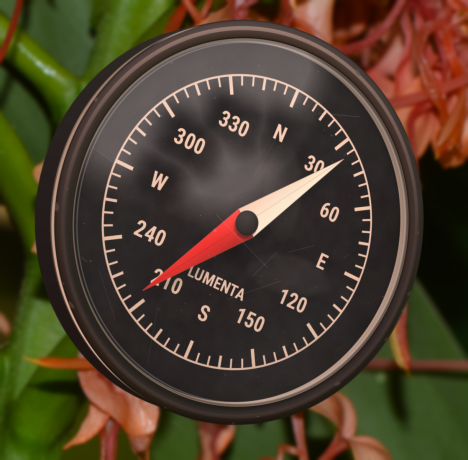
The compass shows 215 °
